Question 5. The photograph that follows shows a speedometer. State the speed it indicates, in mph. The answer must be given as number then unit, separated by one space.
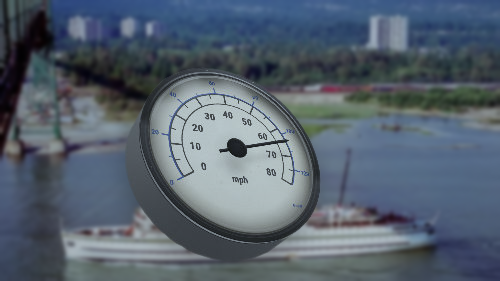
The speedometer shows 65 mph
